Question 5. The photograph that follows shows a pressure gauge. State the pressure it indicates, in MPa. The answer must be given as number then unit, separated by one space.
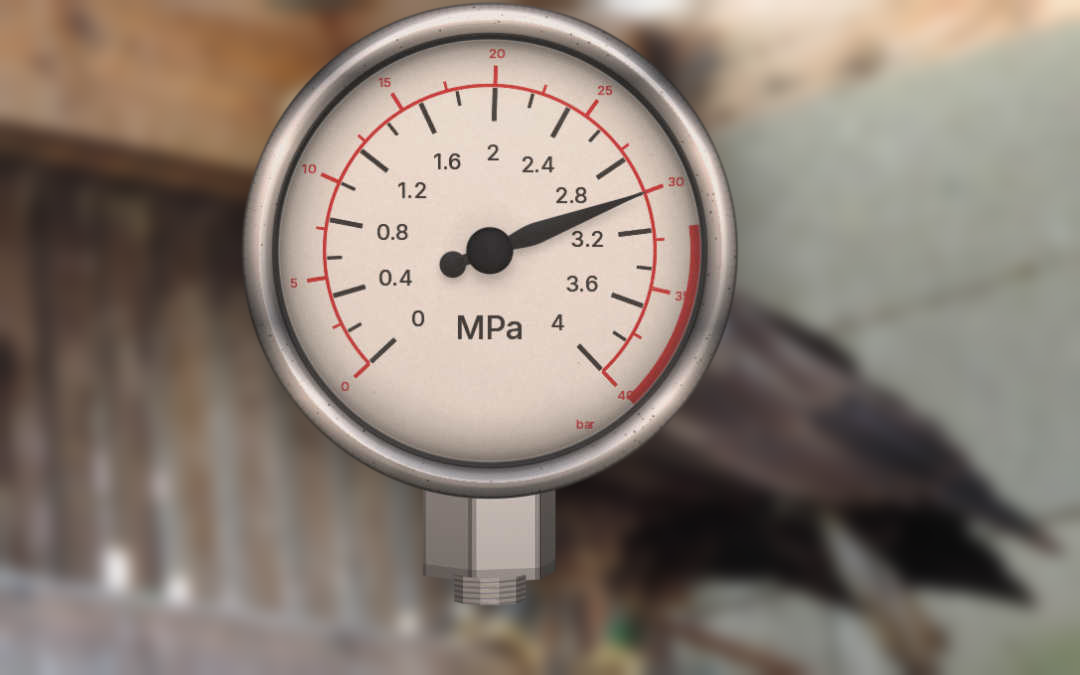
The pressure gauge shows 3 MPa
